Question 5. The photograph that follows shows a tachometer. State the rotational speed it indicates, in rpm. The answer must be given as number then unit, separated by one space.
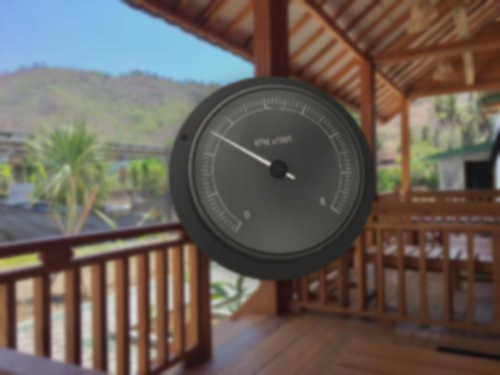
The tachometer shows 2500 rpm
